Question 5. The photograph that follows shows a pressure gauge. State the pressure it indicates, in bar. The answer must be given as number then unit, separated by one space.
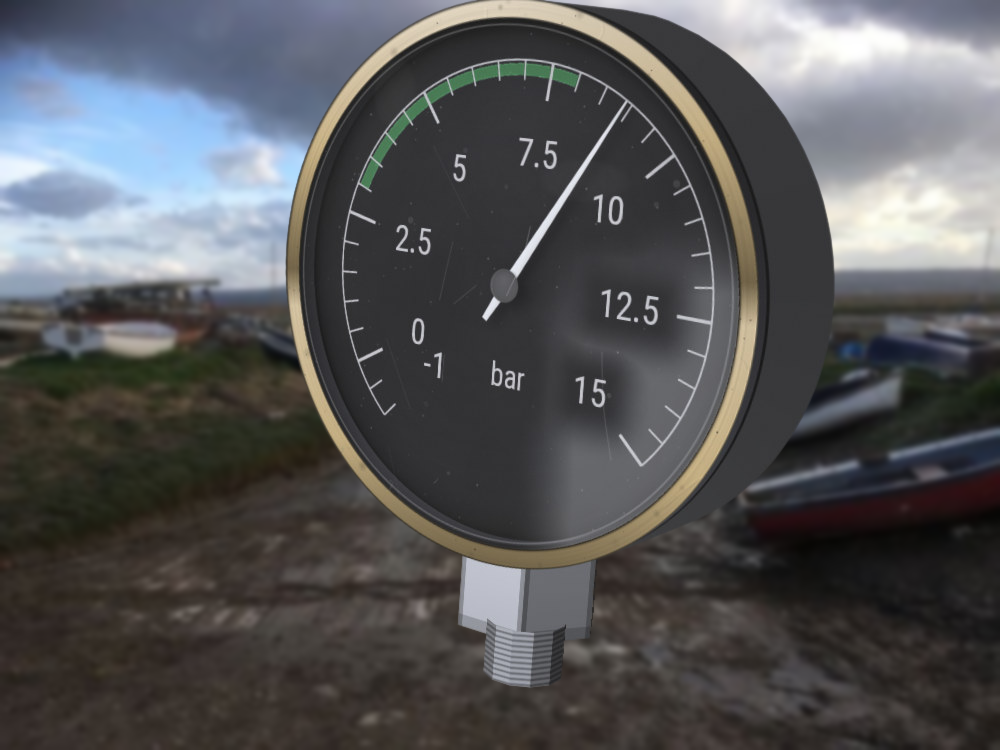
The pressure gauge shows 9 bar
